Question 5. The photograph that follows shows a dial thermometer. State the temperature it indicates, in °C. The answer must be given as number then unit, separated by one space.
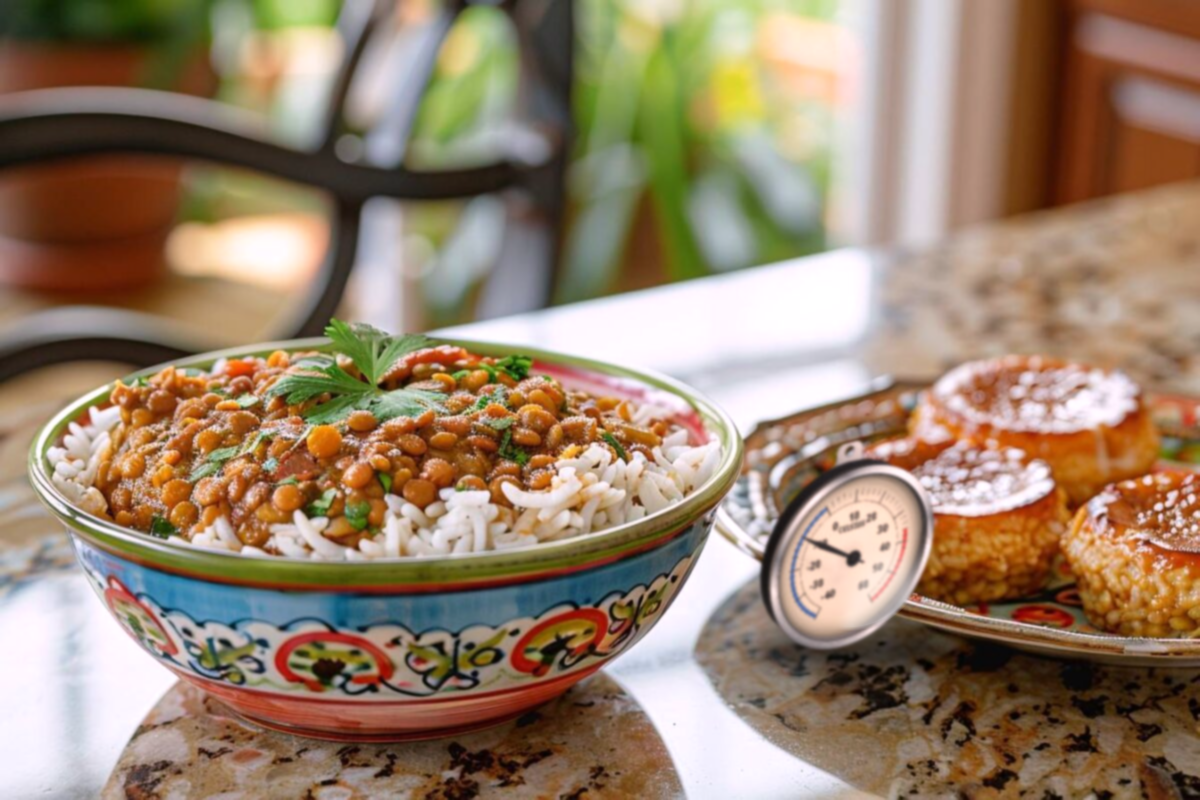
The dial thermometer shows -10 °C
